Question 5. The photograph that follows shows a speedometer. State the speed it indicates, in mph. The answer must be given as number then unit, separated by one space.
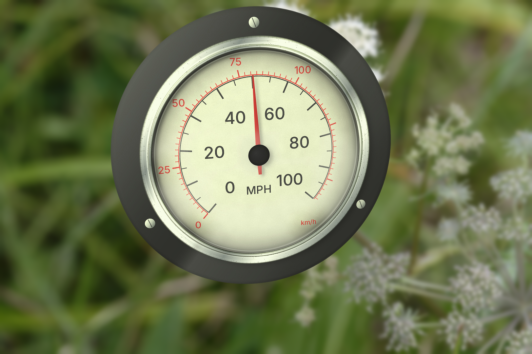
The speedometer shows 50 mph
